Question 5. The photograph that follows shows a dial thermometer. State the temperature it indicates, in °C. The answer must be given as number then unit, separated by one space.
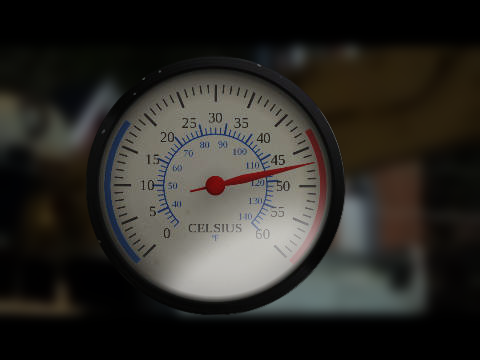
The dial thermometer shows 47 °C
